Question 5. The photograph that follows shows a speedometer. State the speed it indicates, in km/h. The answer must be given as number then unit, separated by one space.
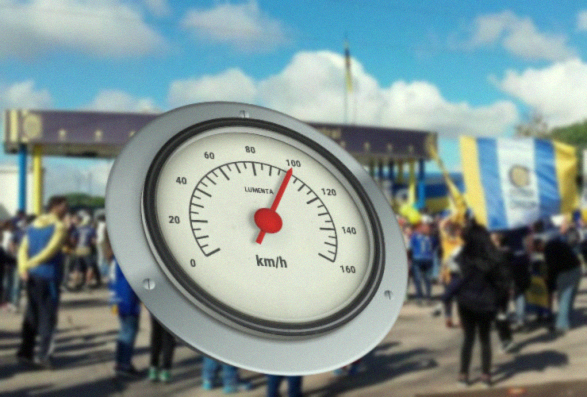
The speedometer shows 100 km/h
